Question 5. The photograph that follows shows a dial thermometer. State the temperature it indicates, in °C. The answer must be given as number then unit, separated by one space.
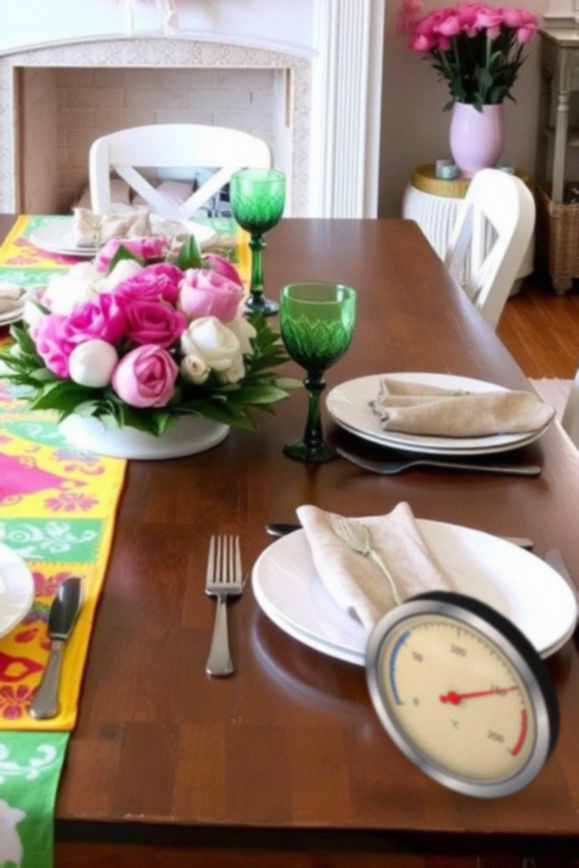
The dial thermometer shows 150 °C
